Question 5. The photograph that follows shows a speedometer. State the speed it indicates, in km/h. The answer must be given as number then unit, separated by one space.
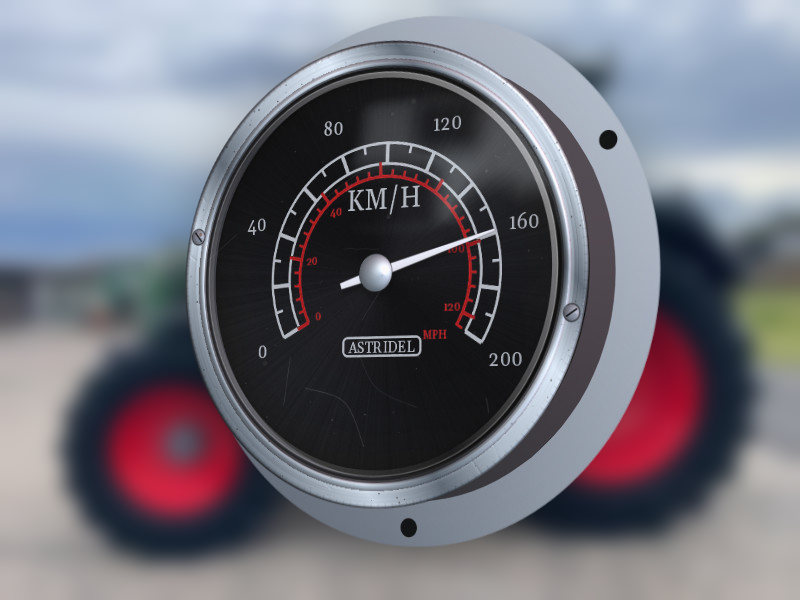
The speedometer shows 160 km/h
